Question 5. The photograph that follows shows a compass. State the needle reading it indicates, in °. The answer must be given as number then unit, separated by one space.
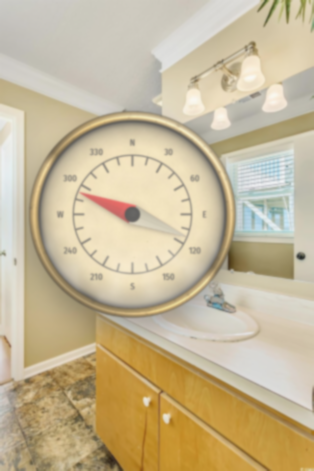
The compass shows 292.5 °
